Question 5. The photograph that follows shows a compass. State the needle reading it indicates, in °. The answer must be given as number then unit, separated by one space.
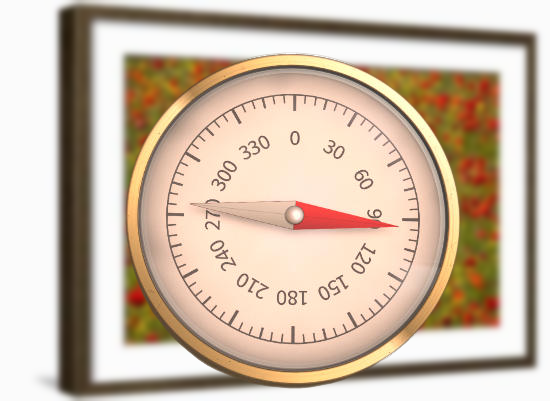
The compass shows 95 °
